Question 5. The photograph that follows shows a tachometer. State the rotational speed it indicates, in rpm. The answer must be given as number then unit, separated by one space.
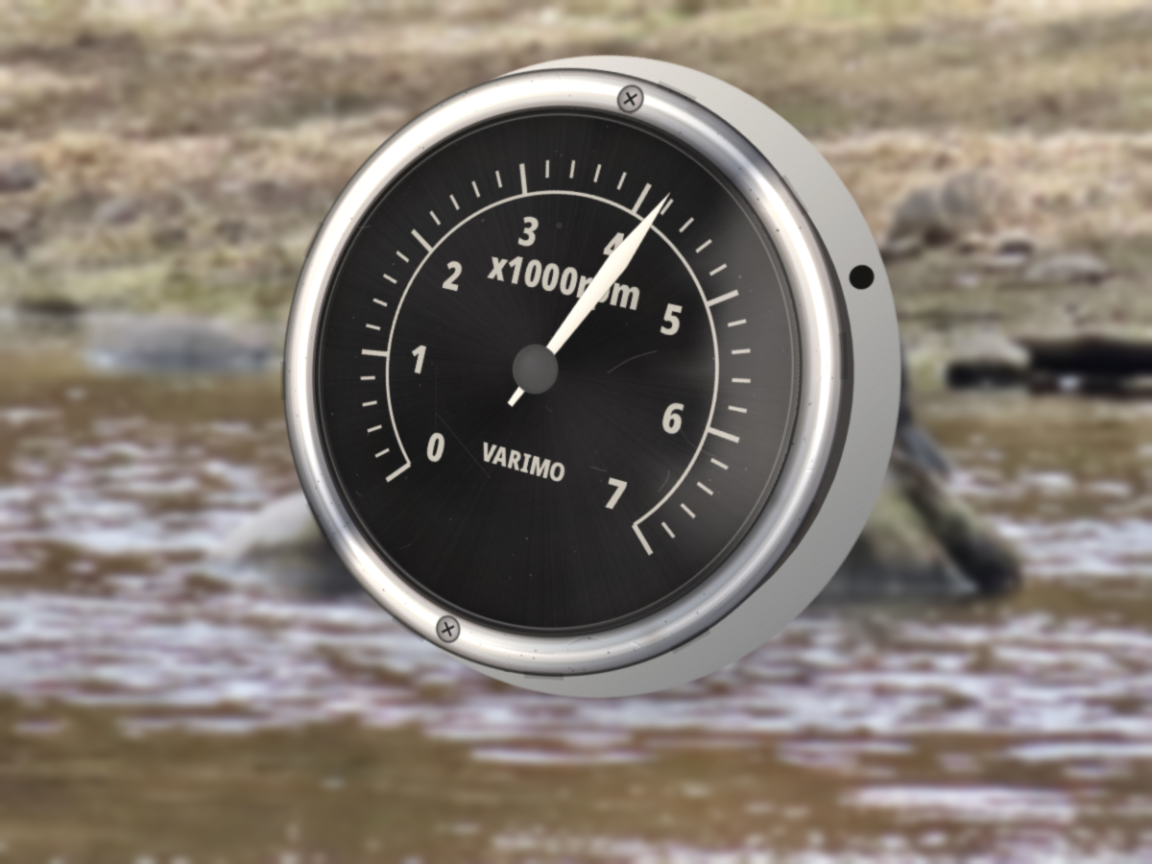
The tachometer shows 4200 rpm
